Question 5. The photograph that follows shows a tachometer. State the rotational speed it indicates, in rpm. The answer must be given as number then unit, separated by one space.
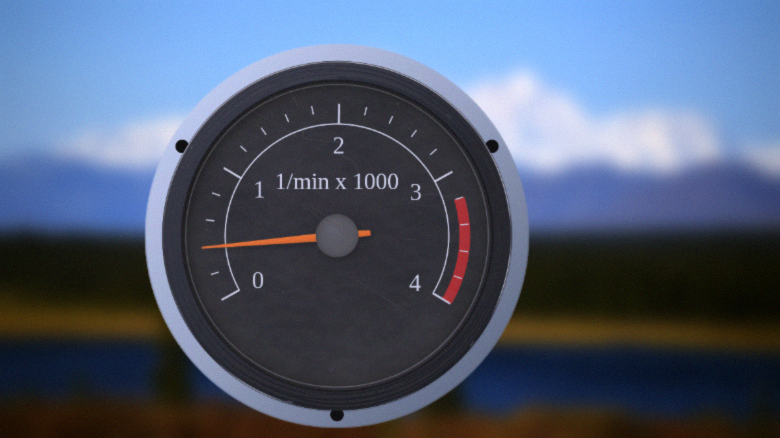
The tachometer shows 400 rpm
